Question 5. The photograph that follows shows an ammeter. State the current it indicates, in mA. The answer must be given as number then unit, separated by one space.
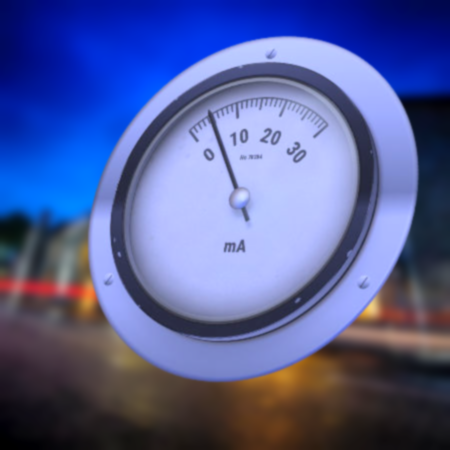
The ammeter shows 5 mA
